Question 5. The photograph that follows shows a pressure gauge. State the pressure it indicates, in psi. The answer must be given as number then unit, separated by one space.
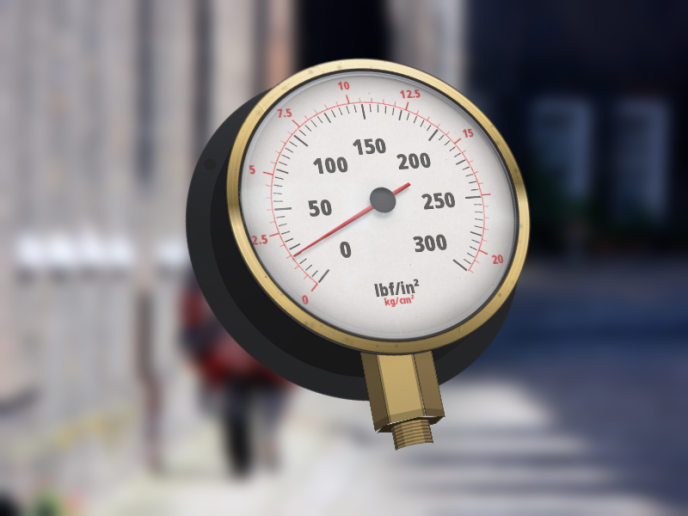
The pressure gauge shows 20 psi
